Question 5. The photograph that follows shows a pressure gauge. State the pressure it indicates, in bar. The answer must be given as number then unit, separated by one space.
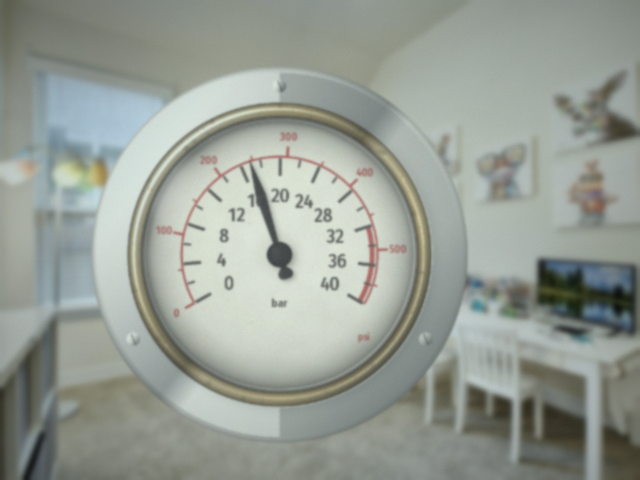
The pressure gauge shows 17 bar
